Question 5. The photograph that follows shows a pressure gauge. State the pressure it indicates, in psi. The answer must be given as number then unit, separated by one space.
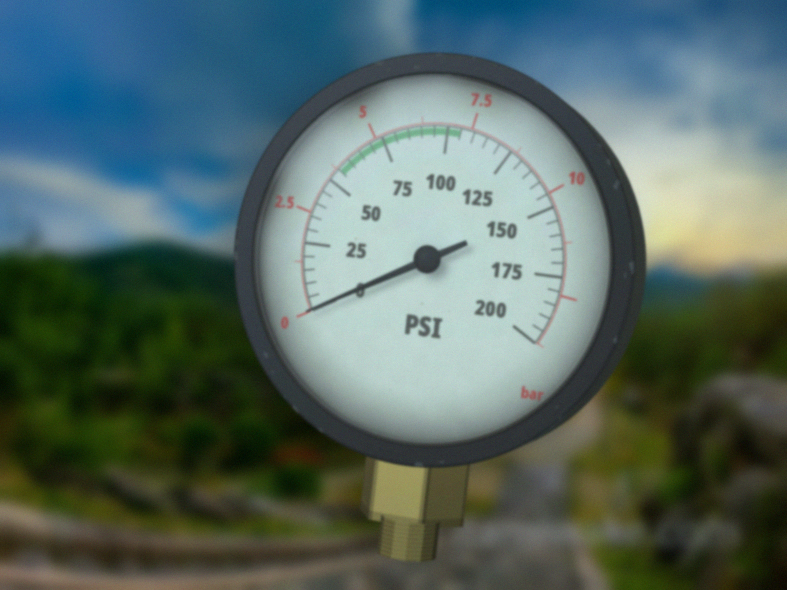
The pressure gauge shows 0 psi
